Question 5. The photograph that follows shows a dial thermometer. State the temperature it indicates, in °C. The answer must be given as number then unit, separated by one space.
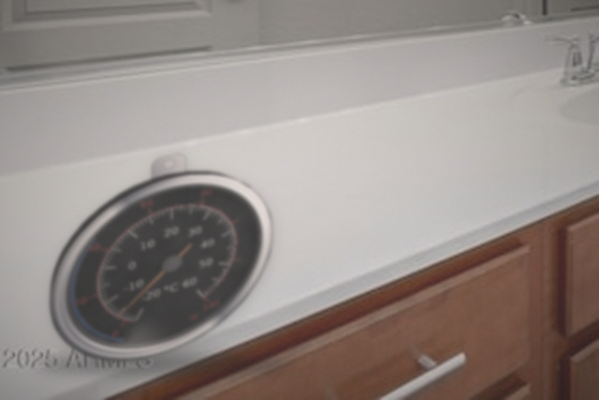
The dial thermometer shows -15 °C
